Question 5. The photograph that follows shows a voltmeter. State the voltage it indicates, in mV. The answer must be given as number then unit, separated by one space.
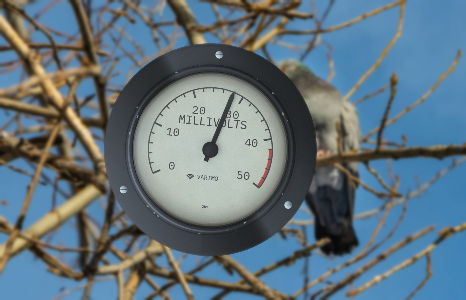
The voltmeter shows 28 mV
